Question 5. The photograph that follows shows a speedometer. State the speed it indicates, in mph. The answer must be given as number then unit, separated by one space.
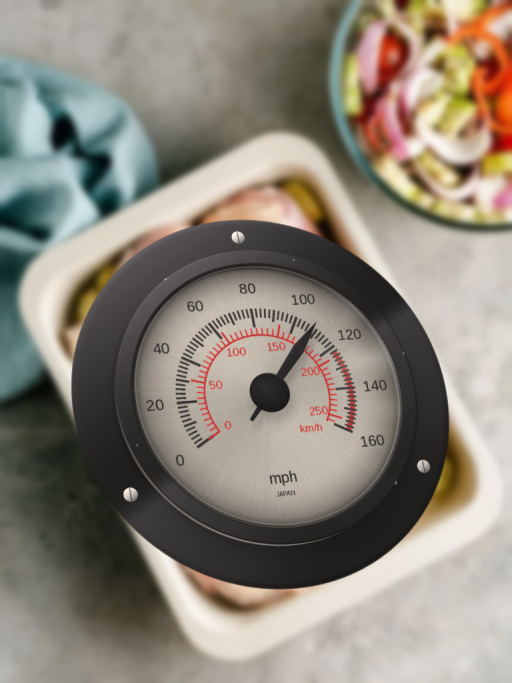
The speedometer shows 108 mph
